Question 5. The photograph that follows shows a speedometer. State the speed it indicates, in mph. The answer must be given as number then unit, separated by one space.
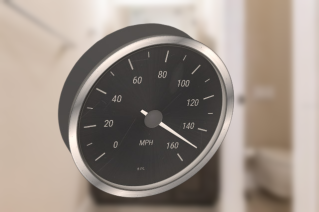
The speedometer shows 150 mph
